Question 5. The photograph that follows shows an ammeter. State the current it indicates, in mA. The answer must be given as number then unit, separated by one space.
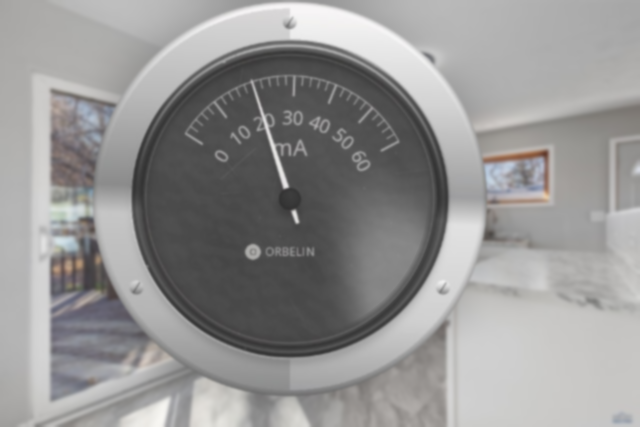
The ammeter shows 20 mA
